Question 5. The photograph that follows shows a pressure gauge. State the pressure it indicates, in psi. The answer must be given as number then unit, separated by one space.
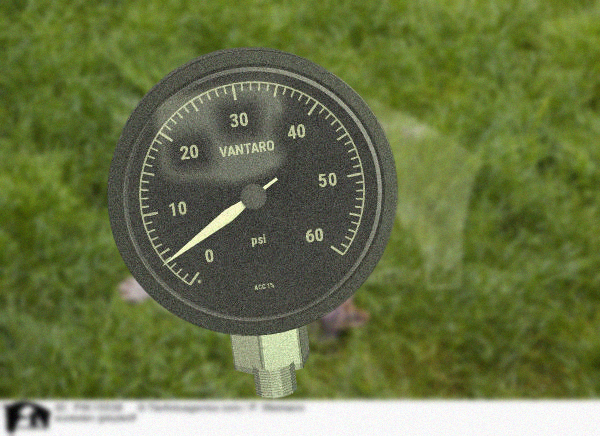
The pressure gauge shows 4 psi
